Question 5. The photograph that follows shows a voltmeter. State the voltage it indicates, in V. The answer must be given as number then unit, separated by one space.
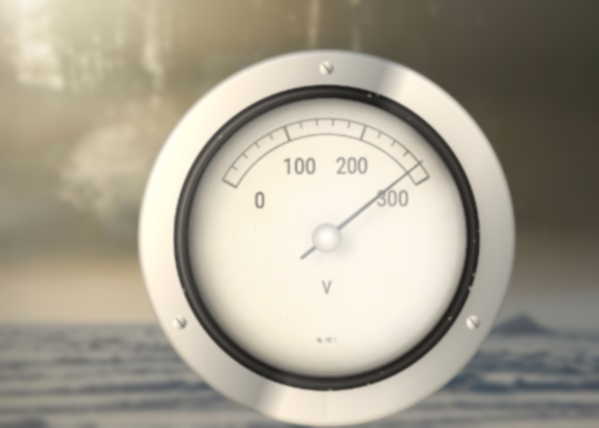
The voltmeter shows 280 V
